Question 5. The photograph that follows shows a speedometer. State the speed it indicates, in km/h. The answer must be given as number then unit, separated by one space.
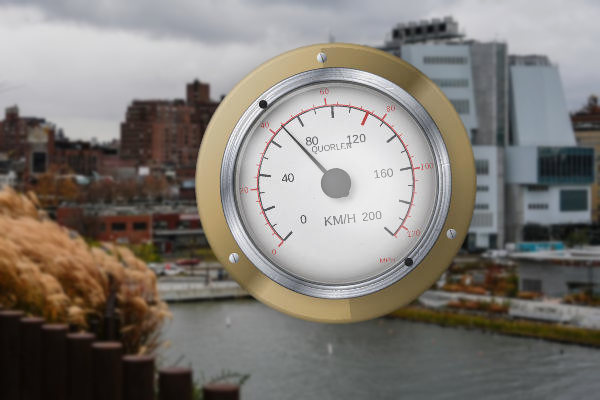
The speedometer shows 70 km/h
